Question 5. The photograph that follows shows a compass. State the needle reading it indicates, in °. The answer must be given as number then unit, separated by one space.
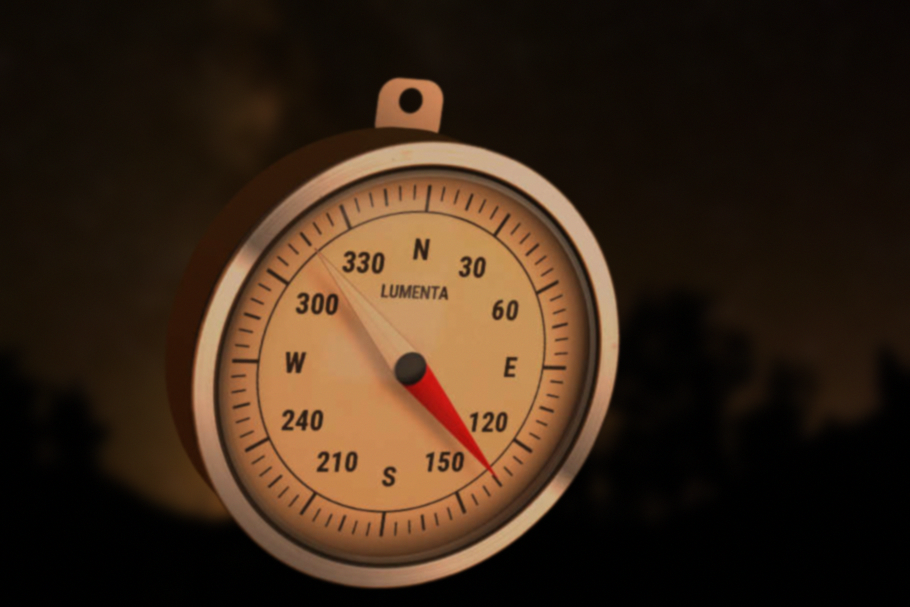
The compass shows 135 °
